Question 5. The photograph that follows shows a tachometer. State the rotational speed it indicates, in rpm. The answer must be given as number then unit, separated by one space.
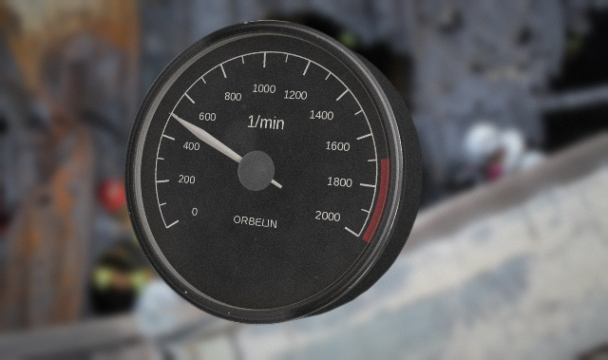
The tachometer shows 500 rpm
